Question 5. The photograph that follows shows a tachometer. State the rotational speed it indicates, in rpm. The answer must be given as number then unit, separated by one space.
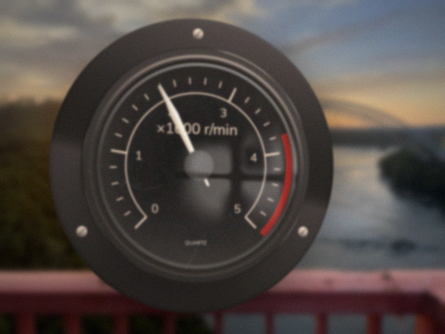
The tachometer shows 2000 rpm
